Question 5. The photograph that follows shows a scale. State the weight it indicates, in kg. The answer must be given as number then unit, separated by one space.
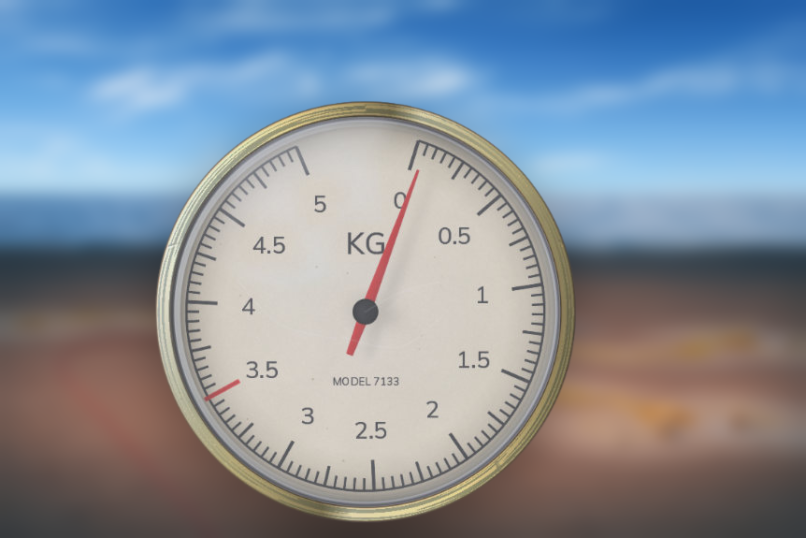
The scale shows 0.05 kg
